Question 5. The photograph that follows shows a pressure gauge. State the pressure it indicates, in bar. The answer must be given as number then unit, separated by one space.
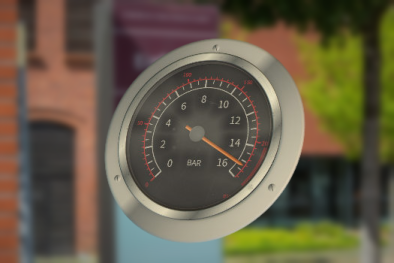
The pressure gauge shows 15.25 bar
